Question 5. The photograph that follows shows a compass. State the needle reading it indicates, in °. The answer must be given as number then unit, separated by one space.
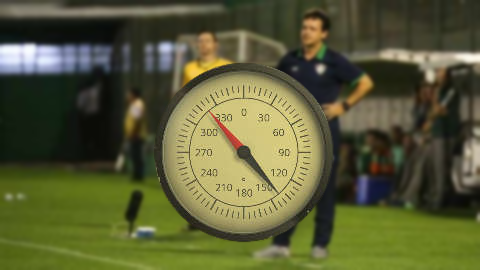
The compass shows 320 °
